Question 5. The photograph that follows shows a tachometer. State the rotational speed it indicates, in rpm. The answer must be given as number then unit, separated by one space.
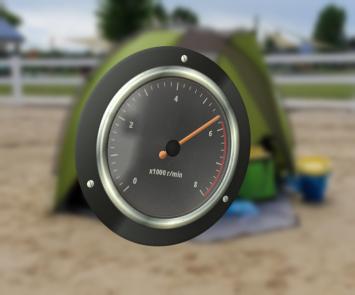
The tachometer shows 5600 rpm
